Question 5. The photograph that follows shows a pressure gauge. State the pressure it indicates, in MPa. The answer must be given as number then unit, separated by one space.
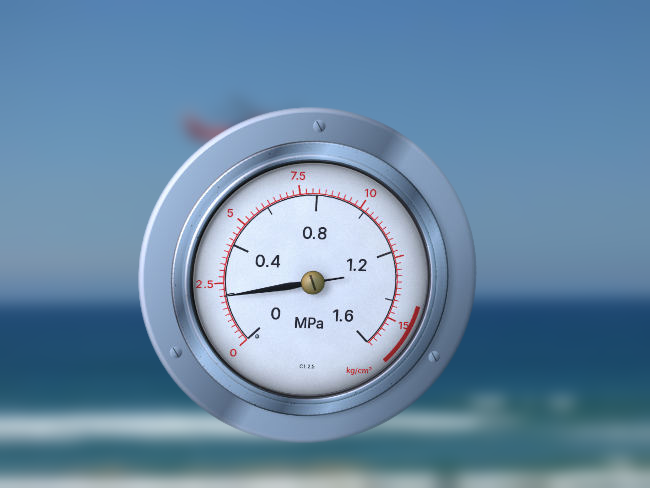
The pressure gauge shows 0.2 MPa
